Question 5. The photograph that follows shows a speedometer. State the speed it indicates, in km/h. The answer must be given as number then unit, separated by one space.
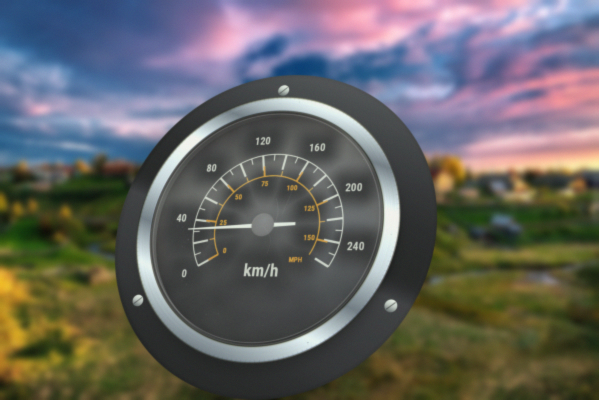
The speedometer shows 30 km/h
